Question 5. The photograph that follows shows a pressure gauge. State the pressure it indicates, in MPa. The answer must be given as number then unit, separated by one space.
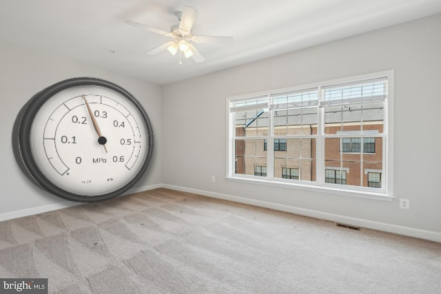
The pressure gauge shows 0.25 MPa
